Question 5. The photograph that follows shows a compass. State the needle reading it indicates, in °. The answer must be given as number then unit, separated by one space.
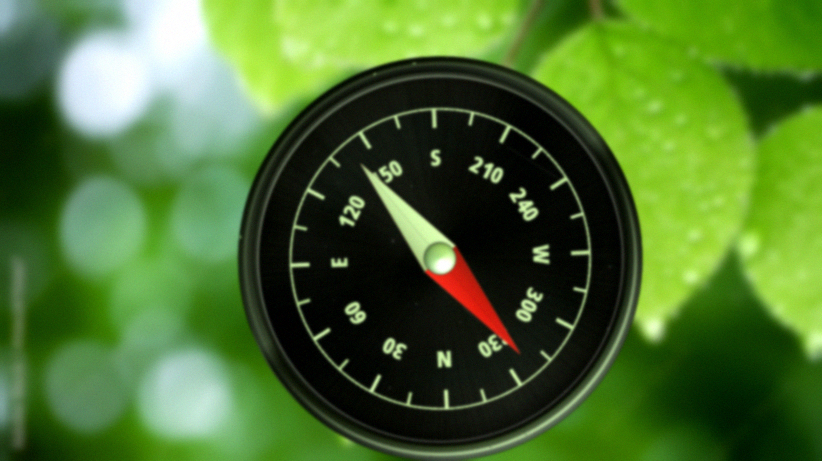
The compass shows 322.5 °
